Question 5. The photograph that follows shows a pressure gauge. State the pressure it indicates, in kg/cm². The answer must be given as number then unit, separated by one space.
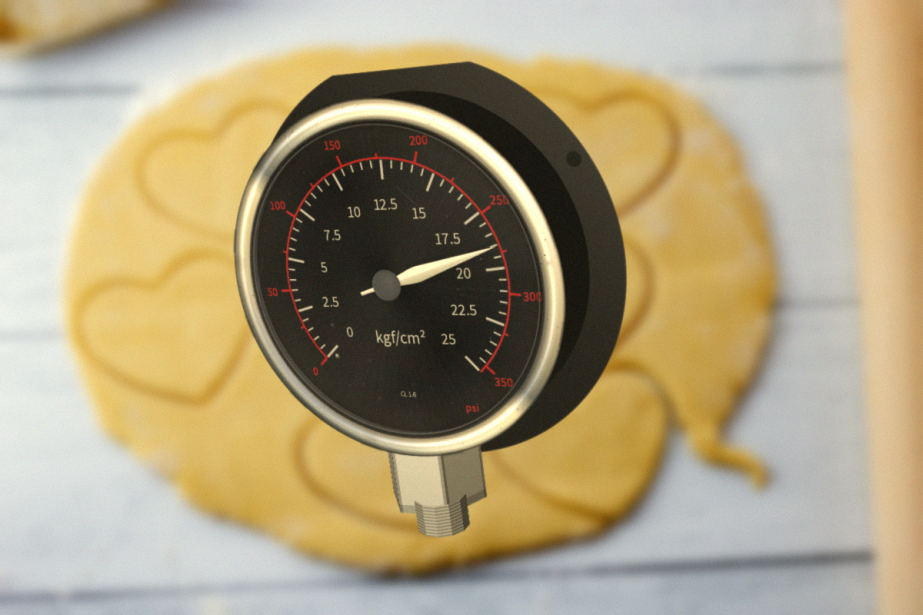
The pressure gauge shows 19 kg/cm²
